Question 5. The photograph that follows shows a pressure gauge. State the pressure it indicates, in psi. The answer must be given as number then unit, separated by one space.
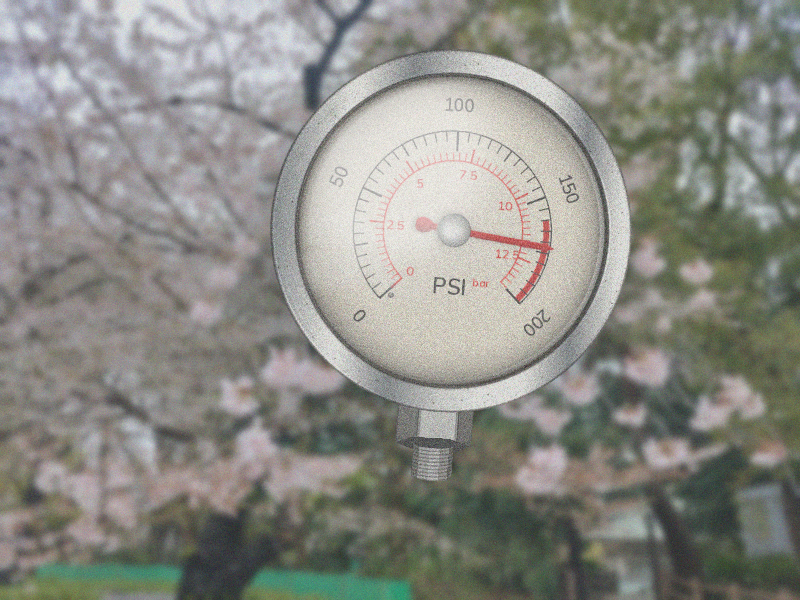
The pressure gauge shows 172.5 psi
